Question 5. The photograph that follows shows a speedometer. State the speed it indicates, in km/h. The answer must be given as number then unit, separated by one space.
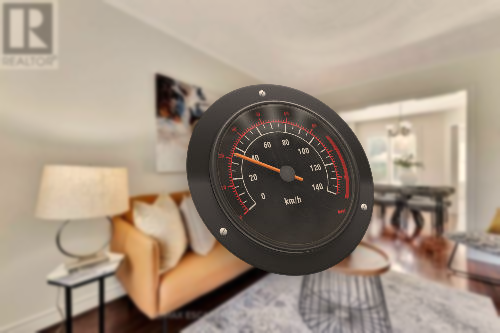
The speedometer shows 35 km/h
